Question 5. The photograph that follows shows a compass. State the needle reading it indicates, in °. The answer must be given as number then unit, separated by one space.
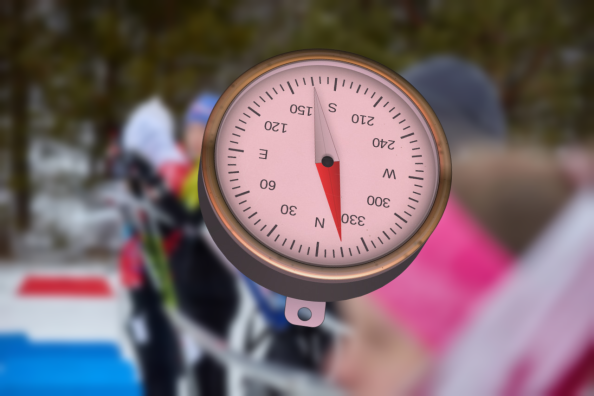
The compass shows 345 °
